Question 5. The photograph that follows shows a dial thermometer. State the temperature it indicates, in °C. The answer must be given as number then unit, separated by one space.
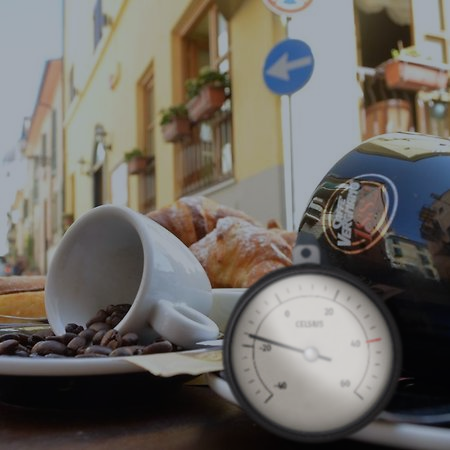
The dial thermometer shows -16 °C
